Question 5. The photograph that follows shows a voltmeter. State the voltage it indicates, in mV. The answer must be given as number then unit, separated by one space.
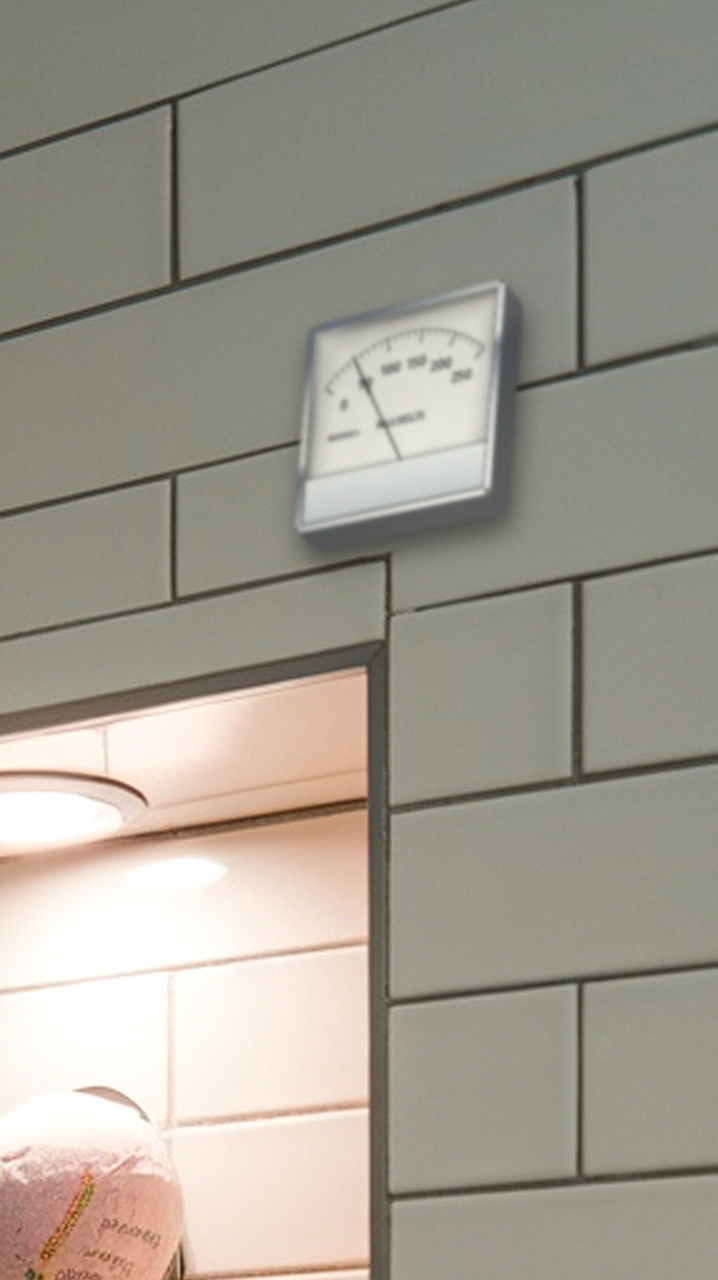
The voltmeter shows 50 mV
